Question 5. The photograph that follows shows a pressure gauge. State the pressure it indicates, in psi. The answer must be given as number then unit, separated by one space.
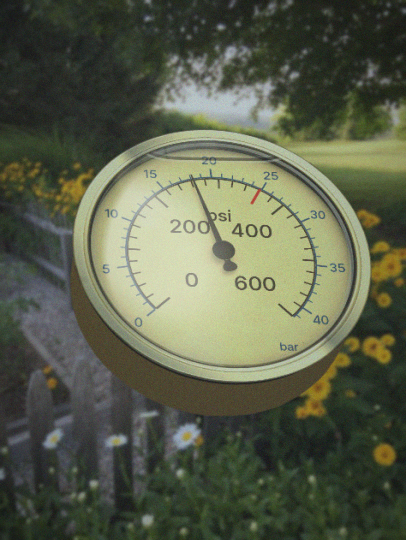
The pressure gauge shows 260 psi
